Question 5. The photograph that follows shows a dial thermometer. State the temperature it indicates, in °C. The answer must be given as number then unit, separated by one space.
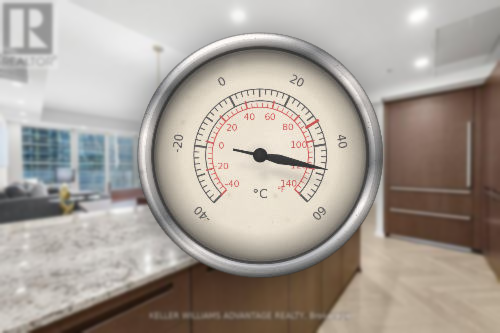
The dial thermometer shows 48 °C
